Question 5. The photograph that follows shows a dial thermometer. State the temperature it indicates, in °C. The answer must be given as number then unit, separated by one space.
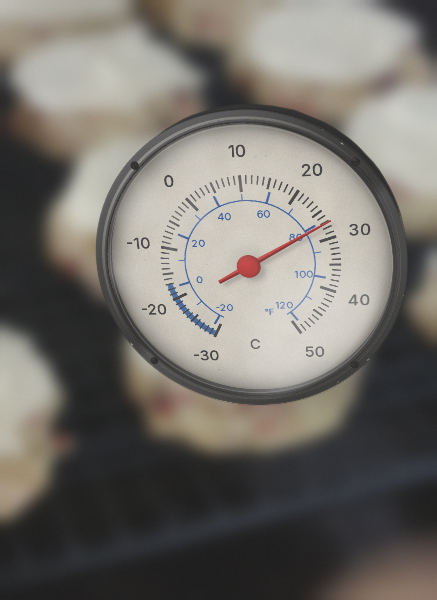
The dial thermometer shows 27 °C
